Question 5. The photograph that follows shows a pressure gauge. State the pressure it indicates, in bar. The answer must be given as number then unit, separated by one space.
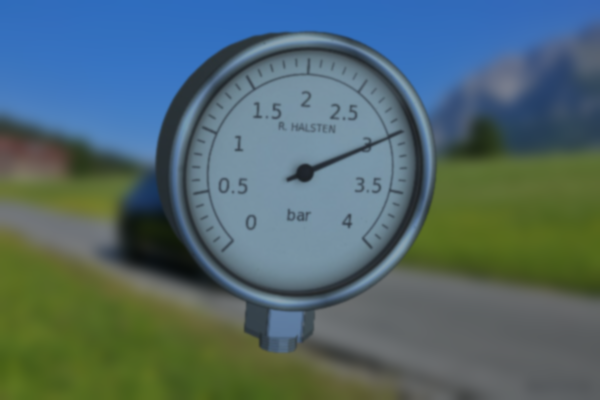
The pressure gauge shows 3 bar
